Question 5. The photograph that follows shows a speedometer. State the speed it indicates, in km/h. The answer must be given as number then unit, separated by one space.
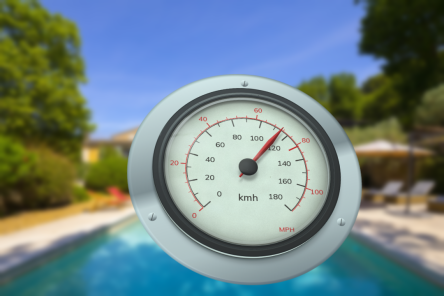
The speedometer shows 115 km/h
